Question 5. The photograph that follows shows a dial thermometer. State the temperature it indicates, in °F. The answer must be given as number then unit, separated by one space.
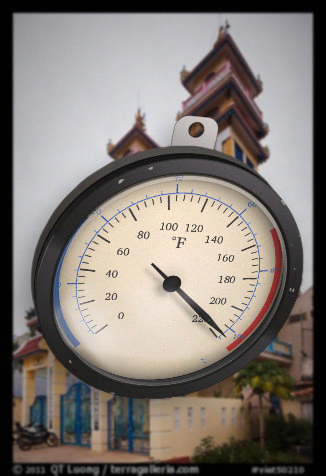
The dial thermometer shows 216 °F
